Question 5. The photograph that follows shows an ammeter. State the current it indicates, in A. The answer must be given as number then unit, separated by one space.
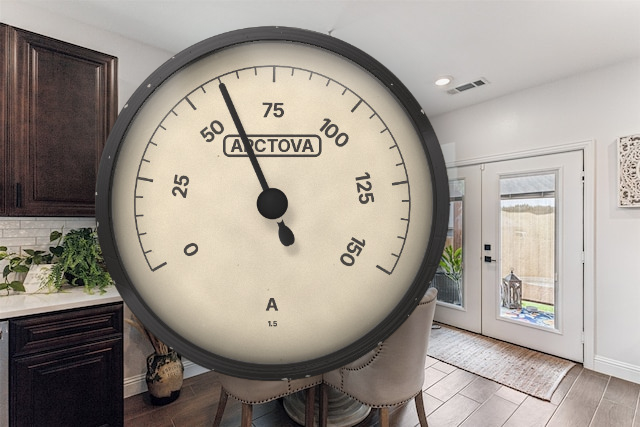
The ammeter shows 60 A
